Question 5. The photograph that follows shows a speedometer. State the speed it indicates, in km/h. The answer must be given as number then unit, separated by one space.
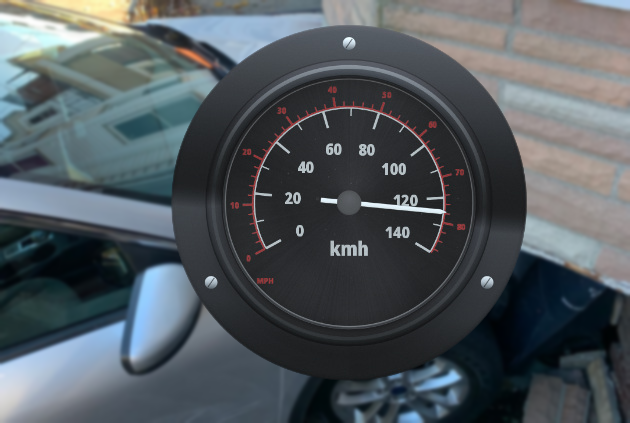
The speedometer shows 125 km/h
